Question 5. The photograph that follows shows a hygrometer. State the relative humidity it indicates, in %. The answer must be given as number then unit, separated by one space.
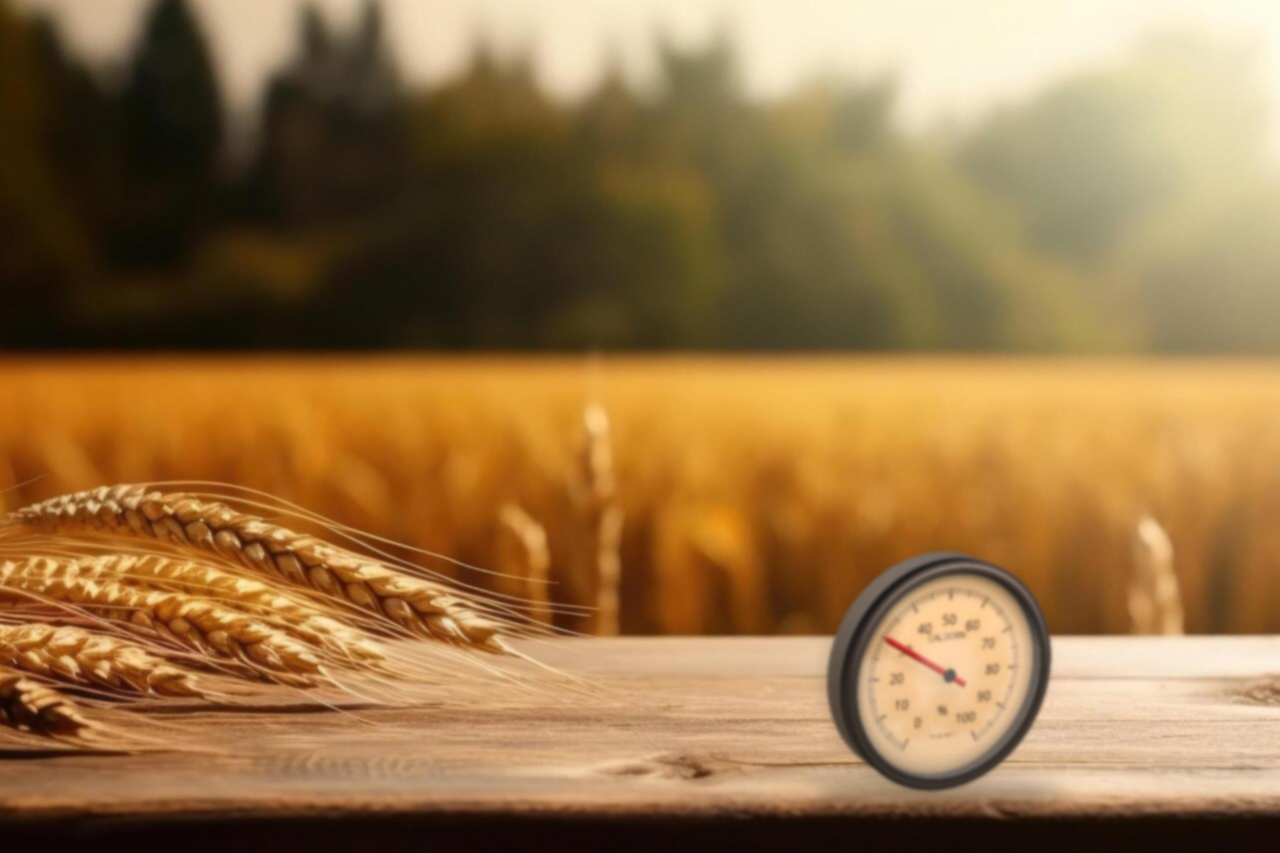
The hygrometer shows 30 %
